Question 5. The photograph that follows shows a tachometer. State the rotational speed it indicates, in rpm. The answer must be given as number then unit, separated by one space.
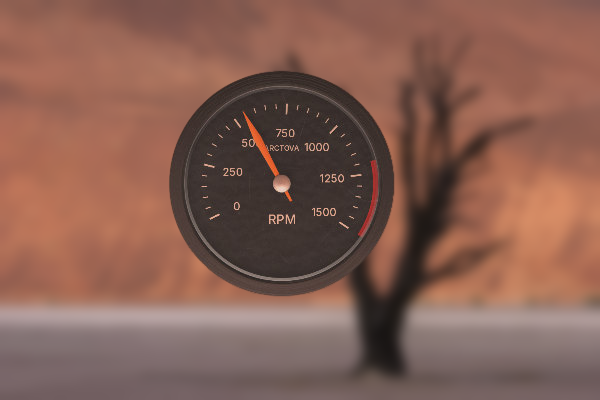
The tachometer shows 550 rpm
